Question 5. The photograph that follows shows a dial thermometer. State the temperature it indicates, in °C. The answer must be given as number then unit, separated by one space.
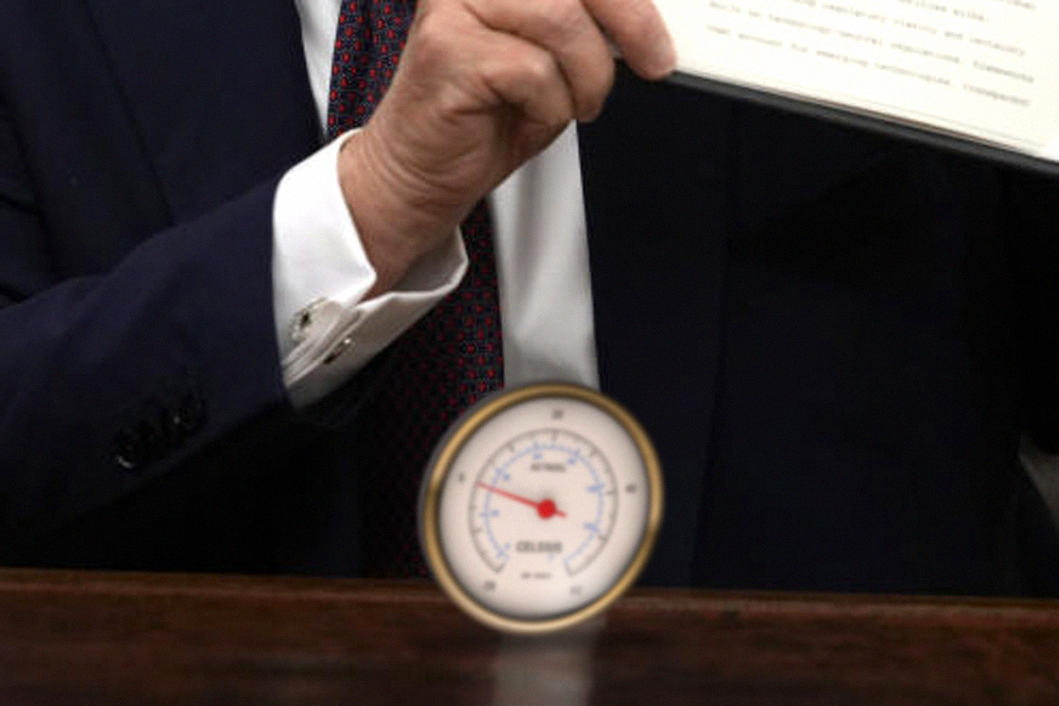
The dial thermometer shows 0 °C
